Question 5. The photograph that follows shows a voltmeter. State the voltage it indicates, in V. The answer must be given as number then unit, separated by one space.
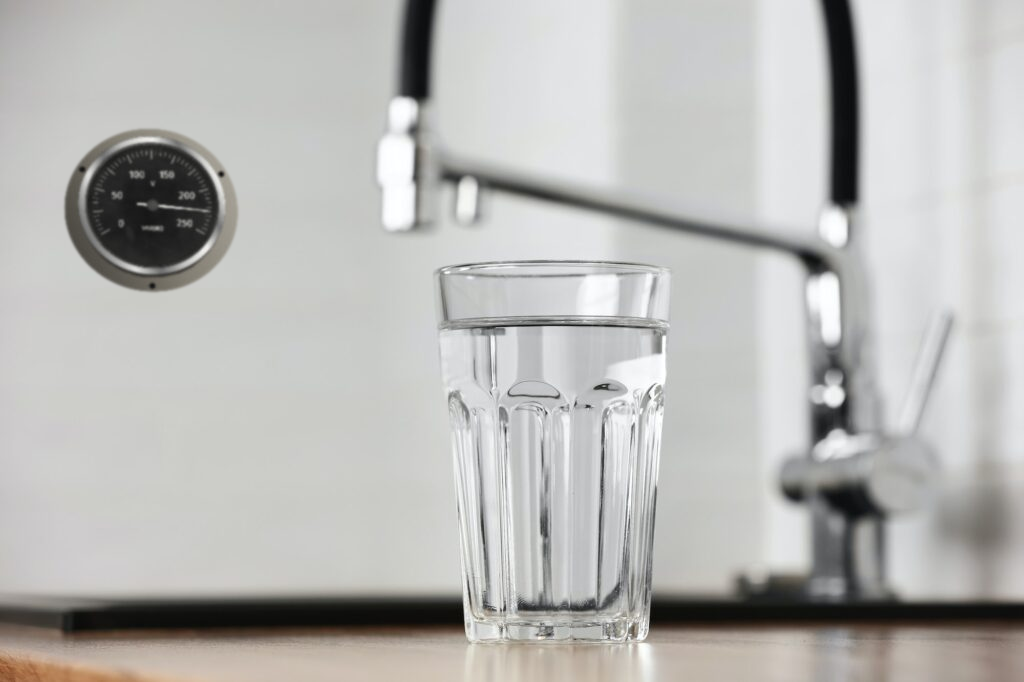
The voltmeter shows 225 V
